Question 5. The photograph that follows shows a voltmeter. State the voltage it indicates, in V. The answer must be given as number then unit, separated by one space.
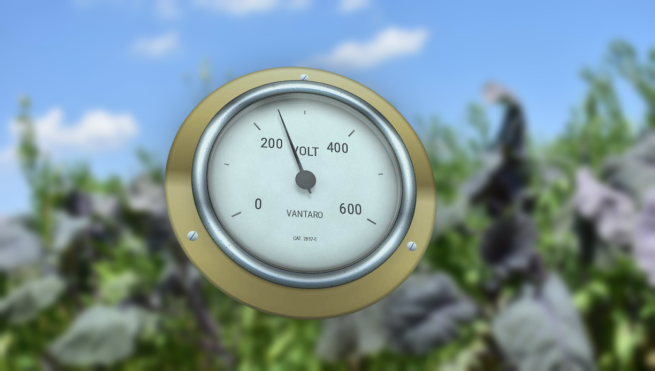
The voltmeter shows 250 V
